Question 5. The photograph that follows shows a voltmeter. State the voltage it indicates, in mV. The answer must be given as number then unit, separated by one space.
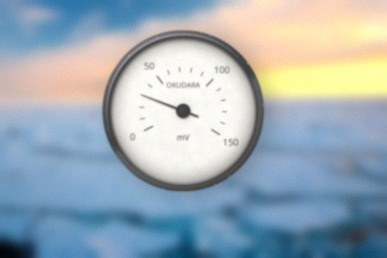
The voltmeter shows 30 mV
